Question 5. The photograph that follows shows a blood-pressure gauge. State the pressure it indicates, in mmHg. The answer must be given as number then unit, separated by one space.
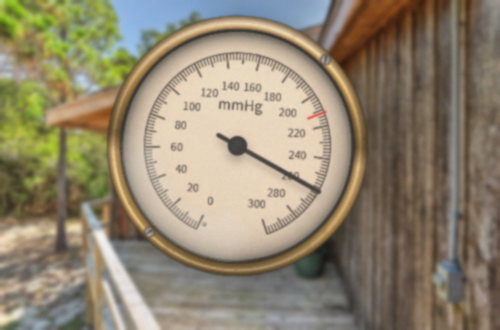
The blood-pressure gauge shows 260 mmHg
